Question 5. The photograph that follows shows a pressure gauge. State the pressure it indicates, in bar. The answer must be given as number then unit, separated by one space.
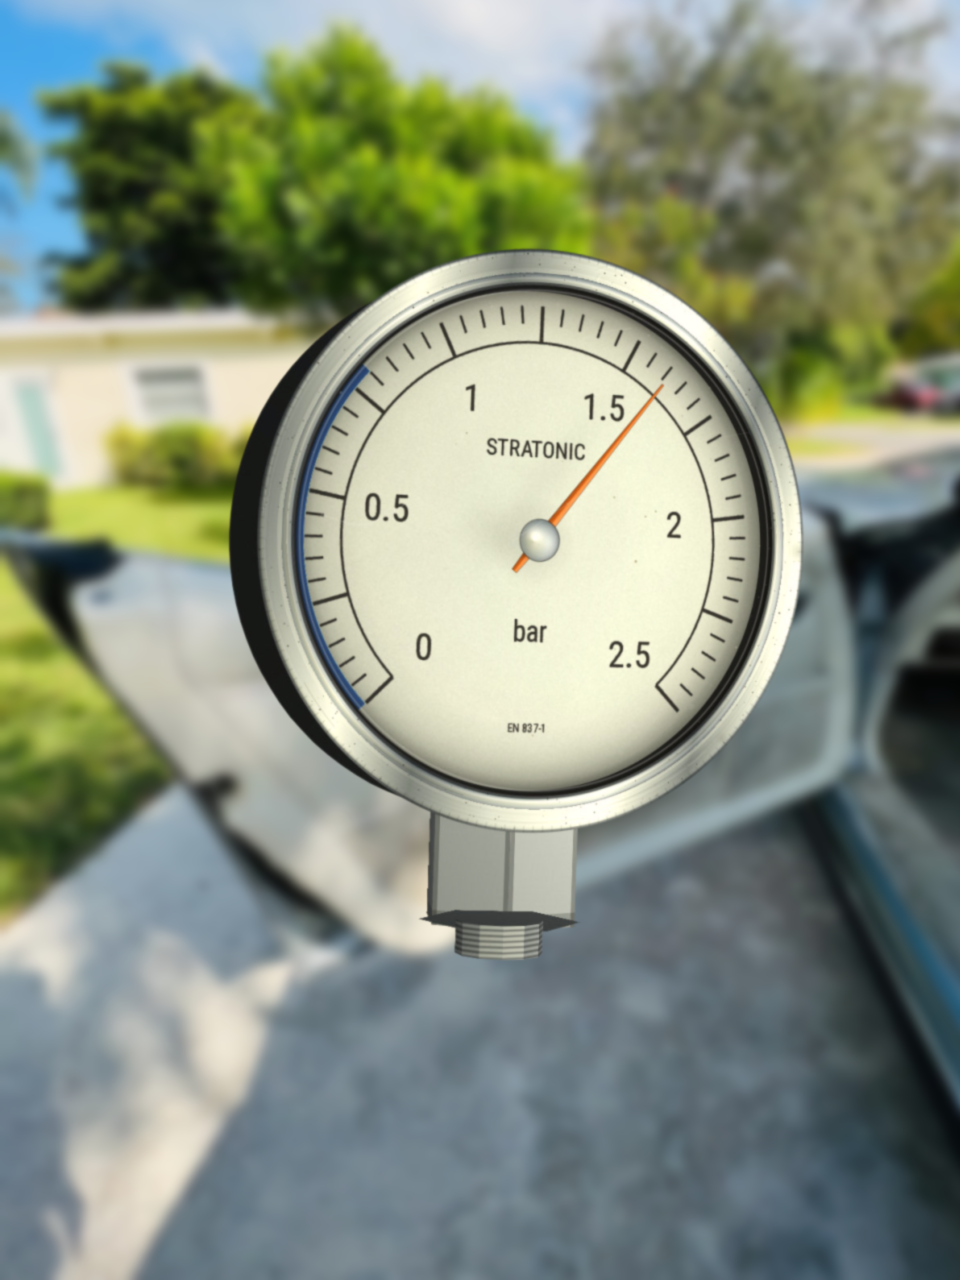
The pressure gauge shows 1.6 bar
